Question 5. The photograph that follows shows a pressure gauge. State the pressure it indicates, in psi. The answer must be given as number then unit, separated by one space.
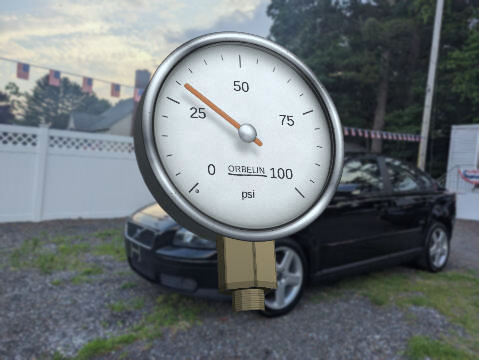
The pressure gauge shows 30 psi
